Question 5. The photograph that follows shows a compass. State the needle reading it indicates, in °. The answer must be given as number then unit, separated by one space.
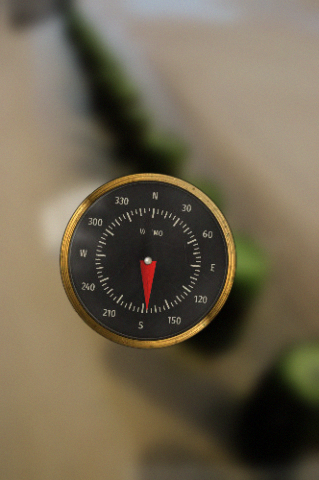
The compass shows 175 °
